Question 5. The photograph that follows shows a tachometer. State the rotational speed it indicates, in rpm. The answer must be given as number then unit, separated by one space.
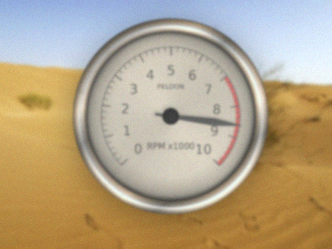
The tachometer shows 8600 rpm
